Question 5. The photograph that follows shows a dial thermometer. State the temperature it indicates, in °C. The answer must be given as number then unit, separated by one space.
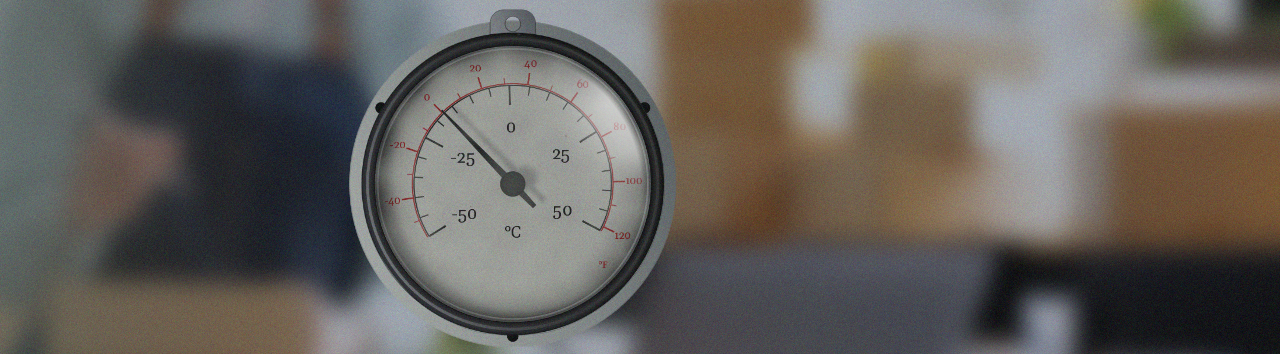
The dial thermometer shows -17.5 °C
